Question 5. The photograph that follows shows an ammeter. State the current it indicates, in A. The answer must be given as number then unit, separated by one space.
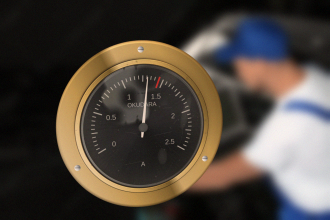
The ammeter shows 1.3 A
